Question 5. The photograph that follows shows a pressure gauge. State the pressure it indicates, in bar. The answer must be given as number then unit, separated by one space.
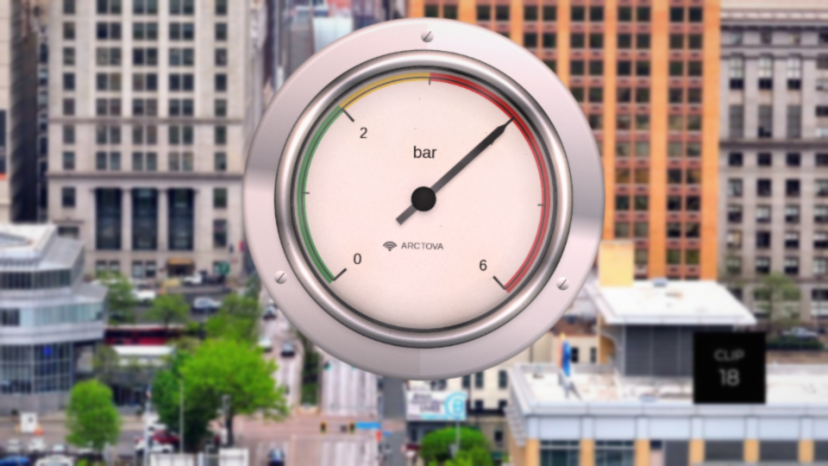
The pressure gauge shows 4 bar
